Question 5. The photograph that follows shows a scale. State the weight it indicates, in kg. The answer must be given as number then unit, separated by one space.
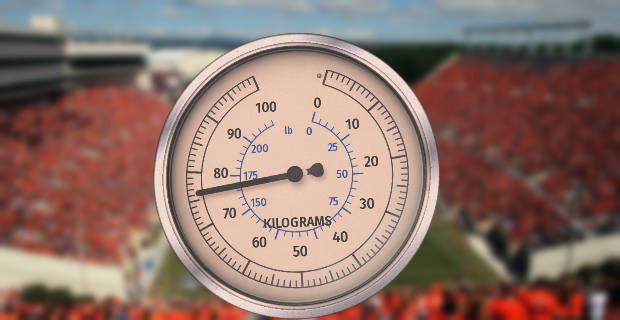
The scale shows 76 kg
